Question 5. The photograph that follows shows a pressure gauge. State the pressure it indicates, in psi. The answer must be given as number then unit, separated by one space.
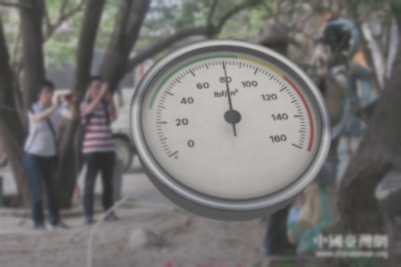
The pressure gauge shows 80 psi
